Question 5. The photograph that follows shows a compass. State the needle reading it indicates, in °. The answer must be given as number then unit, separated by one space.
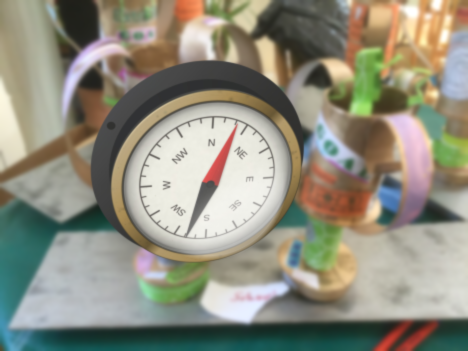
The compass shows 20 °
